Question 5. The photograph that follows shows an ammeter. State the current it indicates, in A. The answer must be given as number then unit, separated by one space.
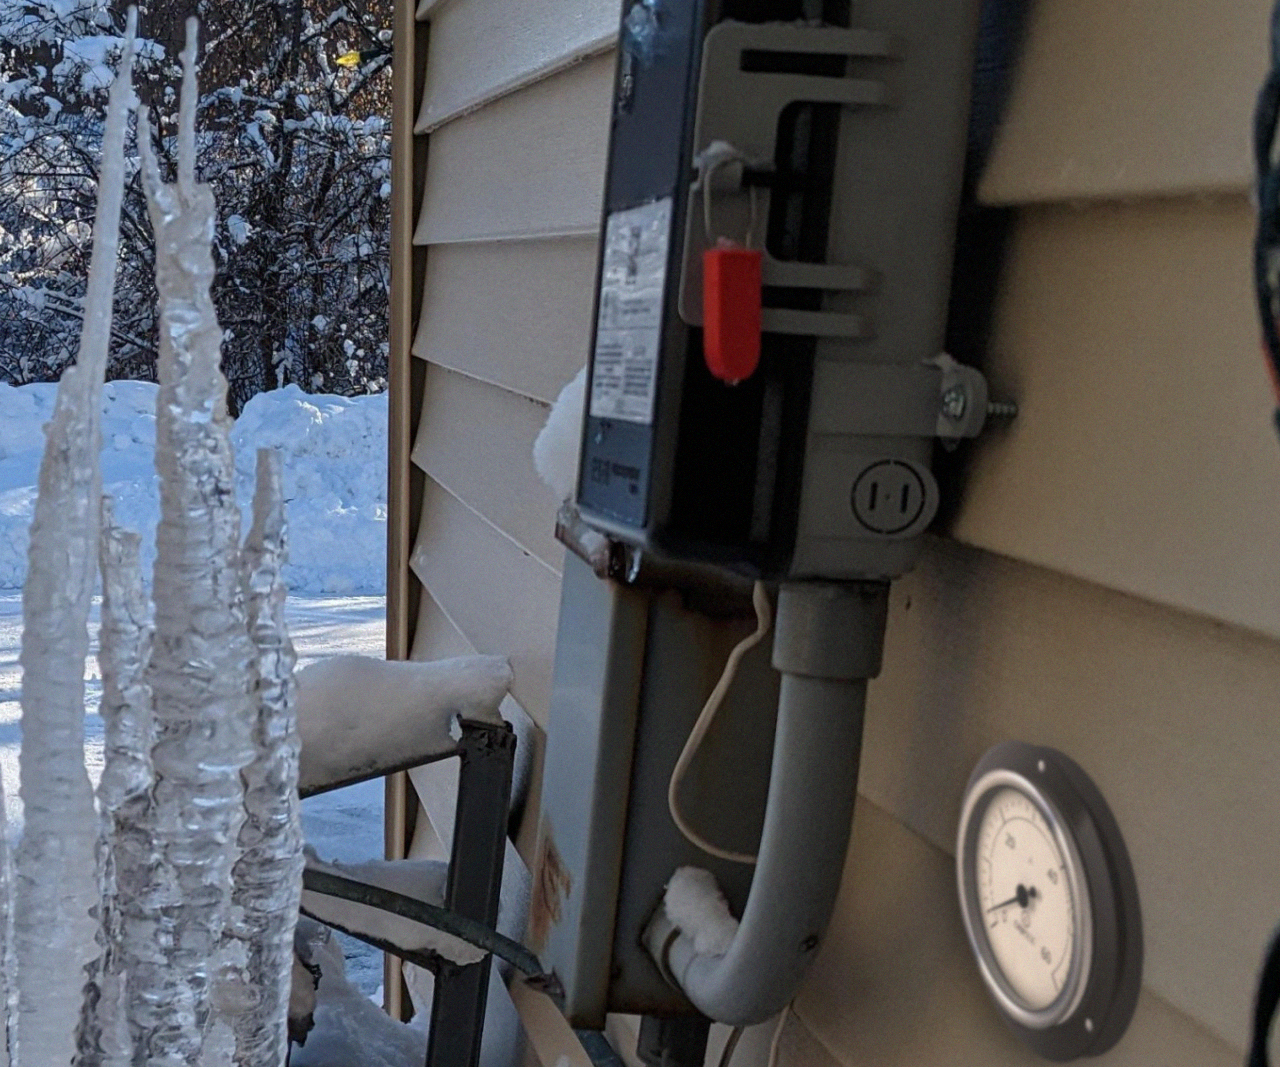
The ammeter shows 2 A
